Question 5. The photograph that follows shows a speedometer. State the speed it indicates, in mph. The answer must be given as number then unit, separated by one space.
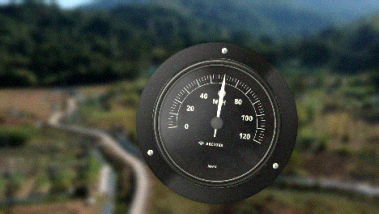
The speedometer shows 60 mph
